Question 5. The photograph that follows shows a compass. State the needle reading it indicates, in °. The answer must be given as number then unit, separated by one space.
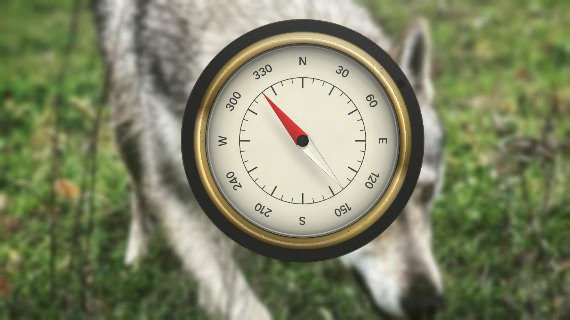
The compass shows 320 °
